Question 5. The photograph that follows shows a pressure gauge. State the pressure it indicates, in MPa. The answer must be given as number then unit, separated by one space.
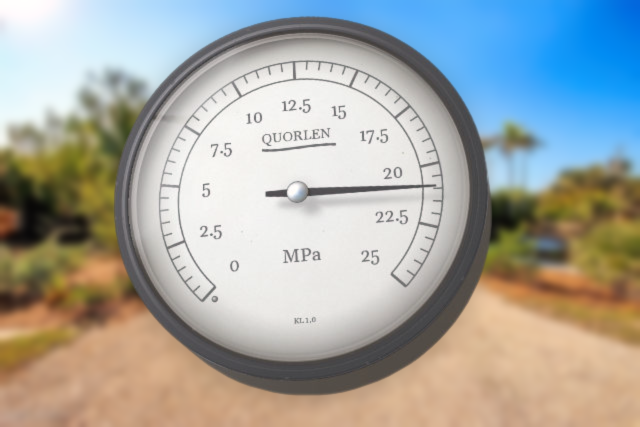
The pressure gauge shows 21 MPa
